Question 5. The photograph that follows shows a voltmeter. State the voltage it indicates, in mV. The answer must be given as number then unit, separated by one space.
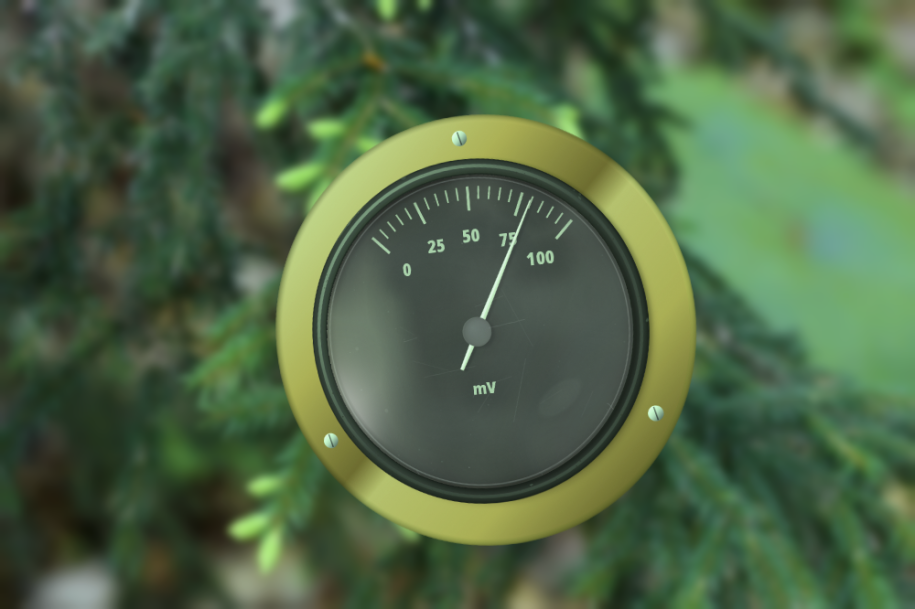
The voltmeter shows 80 mV
